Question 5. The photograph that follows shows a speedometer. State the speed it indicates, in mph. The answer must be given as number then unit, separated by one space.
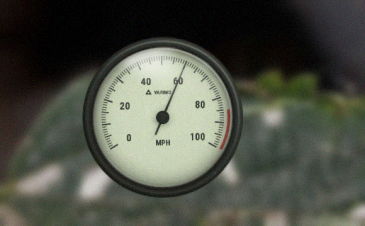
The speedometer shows 60 mph
